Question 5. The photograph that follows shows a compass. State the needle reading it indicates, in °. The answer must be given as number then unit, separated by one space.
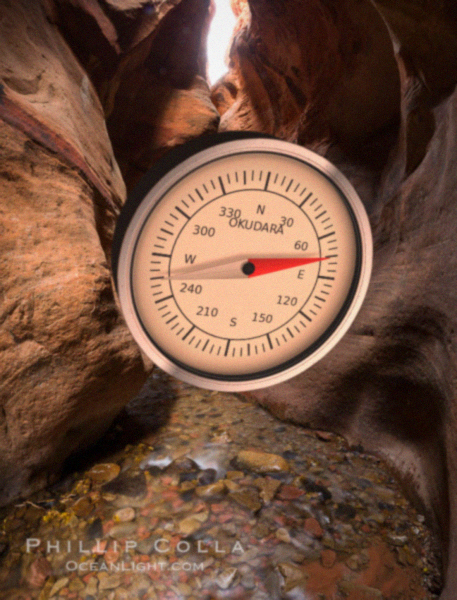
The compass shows 75 °
